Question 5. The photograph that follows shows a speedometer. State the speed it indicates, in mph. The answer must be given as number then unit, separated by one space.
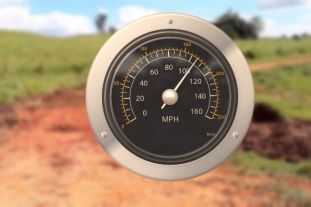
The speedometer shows 105 mph
